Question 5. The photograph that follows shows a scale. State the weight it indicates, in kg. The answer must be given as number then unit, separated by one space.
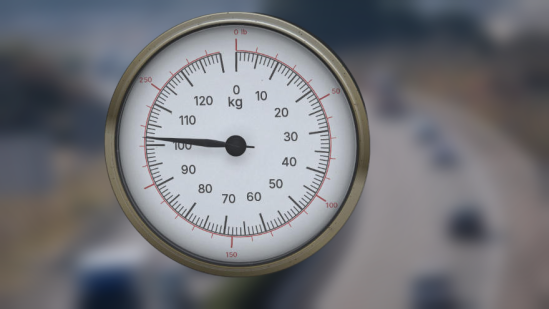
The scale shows 102 kg
